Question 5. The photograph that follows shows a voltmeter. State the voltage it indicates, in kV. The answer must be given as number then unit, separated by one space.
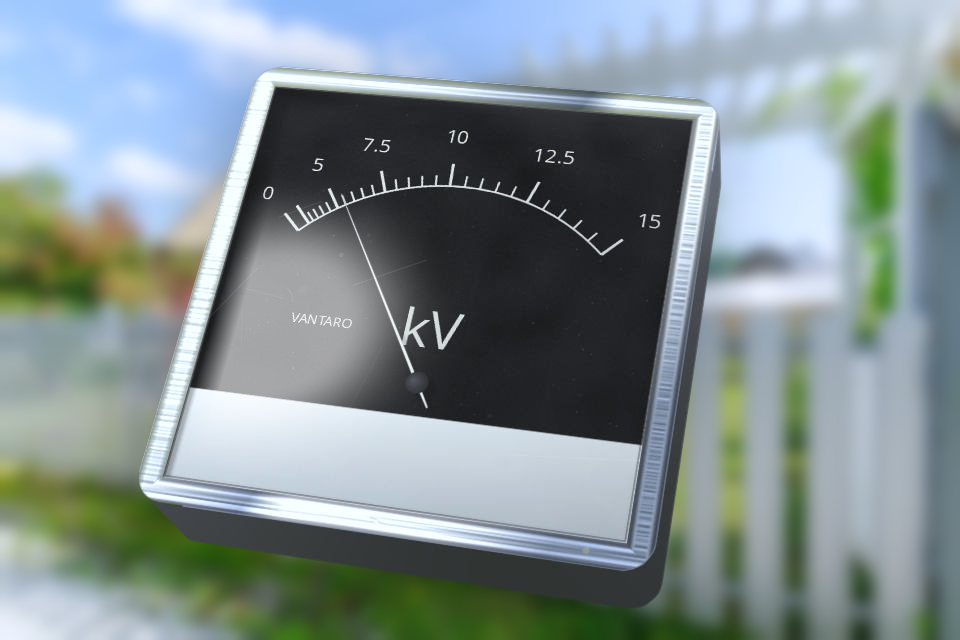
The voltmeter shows 5.5 kV
